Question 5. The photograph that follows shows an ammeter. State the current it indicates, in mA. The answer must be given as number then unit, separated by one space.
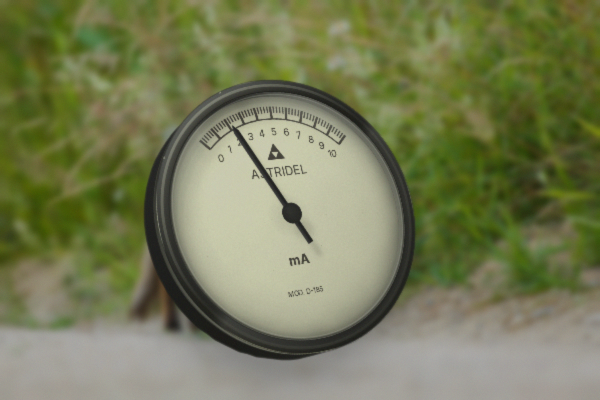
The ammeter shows 2 mA
